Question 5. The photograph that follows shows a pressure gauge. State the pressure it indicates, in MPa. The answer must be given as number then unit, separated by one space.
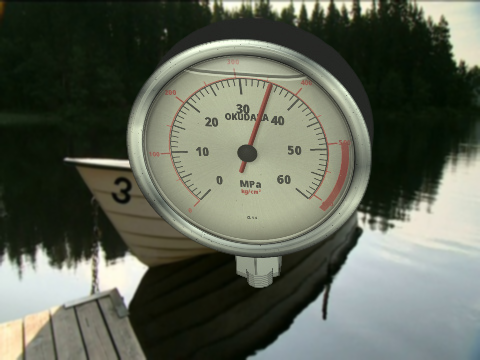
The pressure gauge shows 35 MPa
